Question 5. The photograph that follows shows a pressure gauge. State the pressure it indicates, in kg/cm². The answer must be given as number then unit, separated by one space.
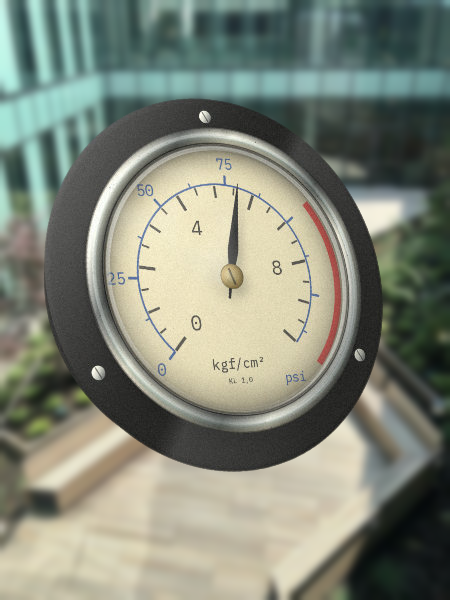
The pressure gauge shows 5.5 kg/cm²
